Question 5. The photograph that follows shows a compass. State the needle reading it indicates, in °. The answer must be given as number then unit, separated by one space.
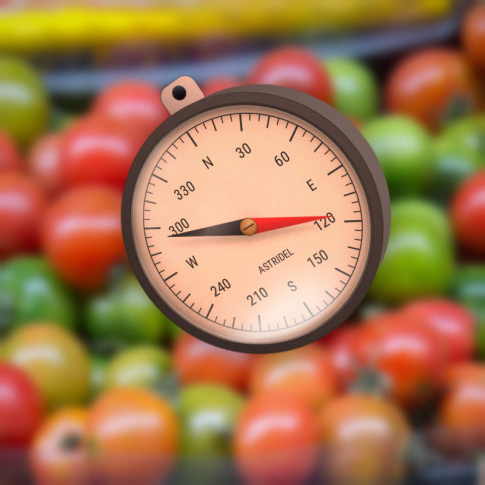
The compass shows 115 °
